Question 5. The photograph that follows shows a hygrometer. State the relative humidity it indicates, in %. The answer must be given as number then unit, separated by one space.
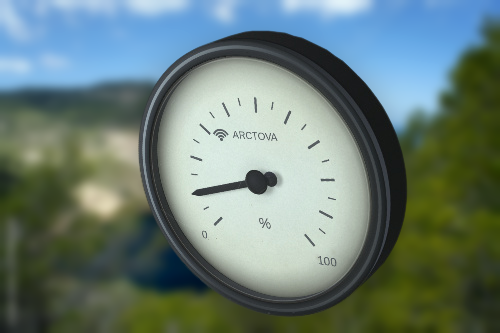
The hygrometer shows 10 %
